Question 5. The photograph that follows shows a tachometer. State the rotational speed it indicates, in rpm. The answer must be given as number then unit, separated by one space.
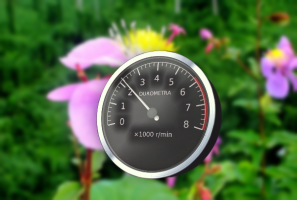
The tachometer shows 2200 rpm
